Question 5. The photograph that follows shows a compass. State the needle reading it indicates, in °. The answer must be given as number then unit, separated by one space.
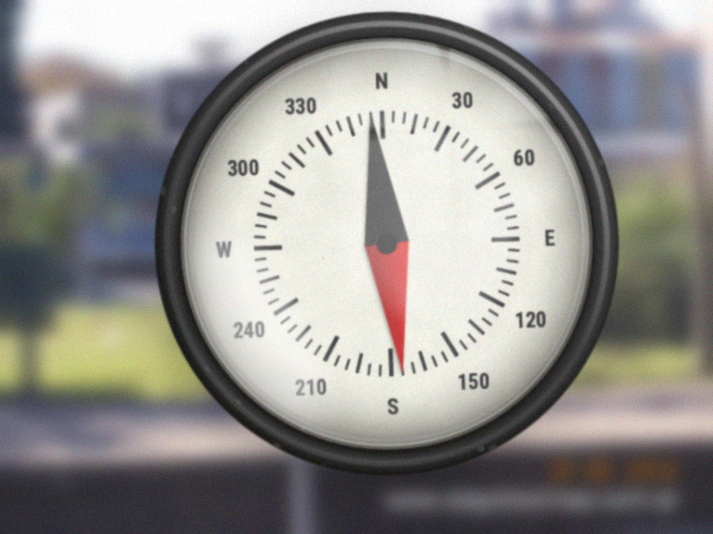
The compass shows 175 °
